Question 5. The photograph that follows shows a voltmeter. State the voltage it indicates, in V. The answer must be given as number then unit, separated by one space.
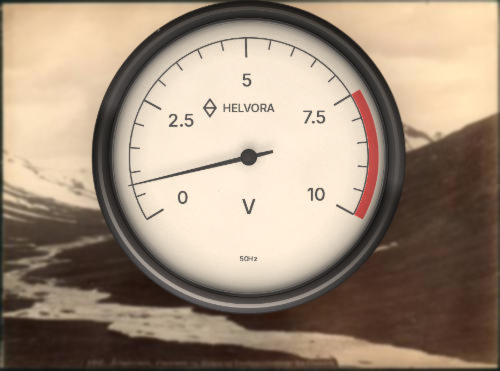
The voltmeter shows 0.75 V
